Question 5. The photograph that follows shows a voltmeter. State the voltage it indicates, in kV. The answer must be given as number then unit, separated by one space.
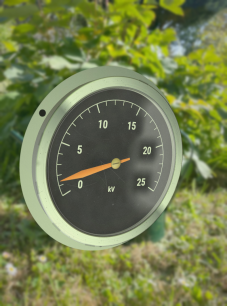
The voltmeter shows 1.5 kV
